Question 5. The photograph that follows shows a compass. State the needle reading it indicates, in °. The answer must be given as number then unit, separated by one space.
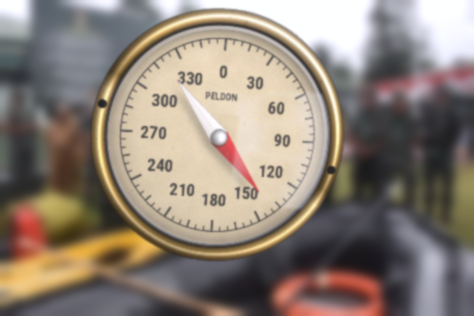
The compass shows 140 °
